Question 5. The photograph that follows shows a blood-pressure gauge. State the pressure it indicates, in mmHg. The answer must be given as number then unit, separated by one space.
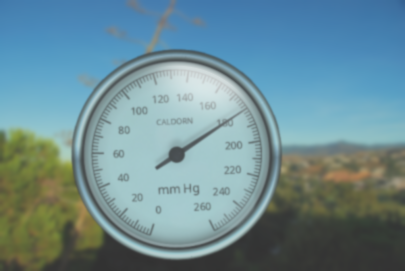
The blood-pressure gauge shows 180 mmHg
